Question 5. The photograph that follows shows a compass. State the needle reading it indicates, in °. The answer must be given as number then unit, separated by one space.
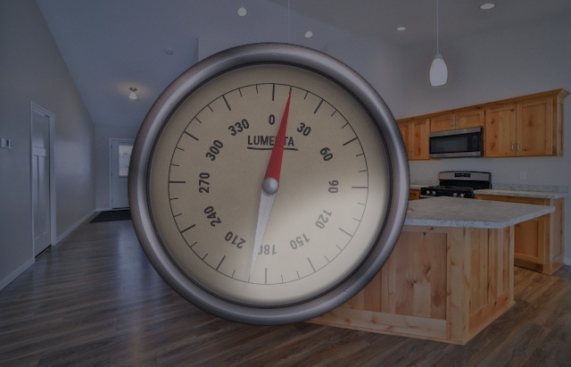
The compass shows 10 °
